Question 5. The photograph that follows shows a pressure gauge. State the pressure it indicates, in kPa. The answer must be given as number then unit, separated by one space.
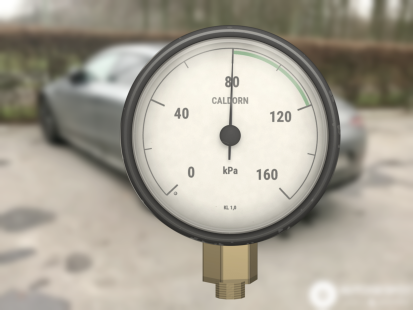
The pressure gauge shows 80 kPa
